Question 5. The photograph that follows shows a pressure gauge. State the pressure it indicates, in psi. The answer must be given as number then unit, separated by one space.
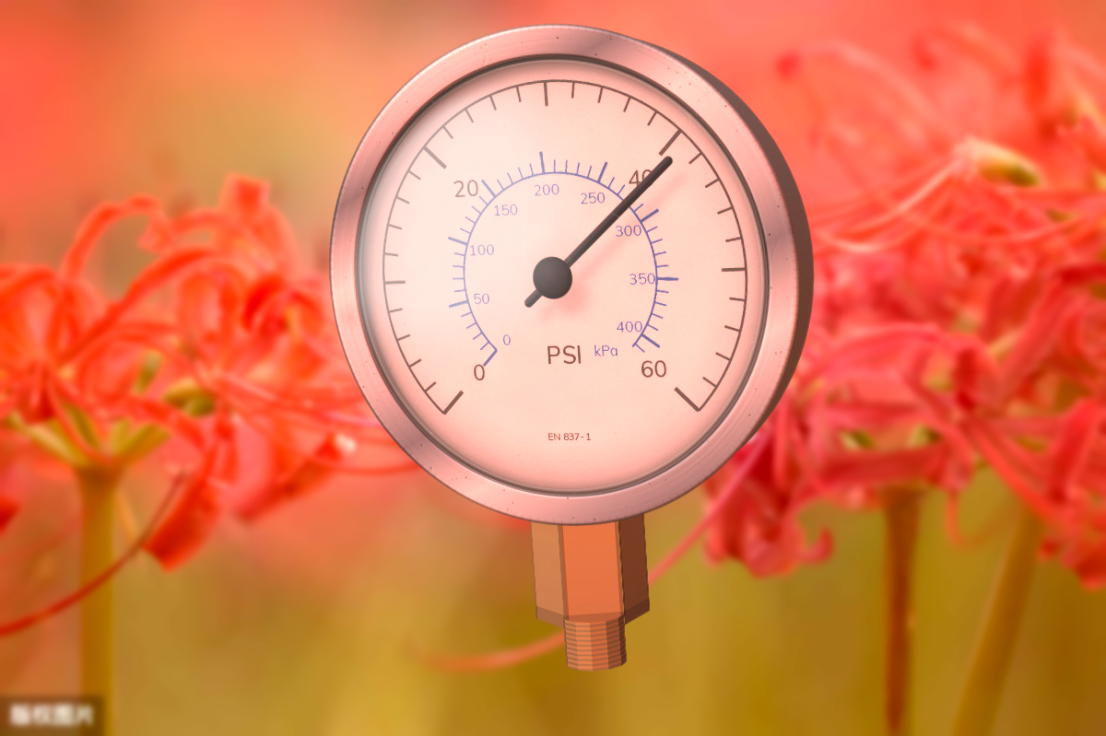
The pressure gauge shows 41 psi
